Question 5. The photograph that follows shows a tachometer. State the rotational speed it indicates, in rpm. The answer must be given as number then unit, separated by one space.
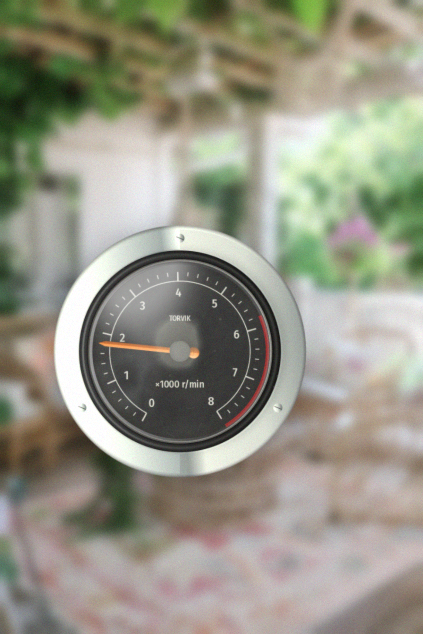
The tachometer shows 1800 rpm
